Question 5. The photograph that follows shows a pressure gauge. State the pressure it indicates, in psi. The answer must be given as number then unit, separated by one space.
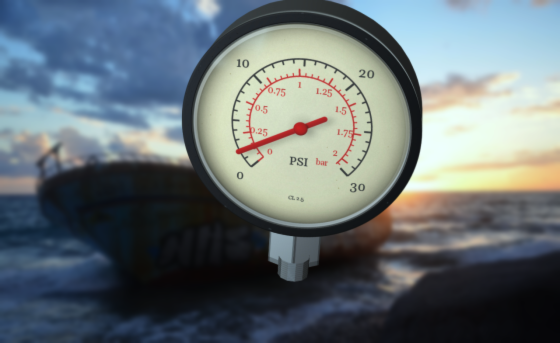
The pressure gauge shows 2 psi
